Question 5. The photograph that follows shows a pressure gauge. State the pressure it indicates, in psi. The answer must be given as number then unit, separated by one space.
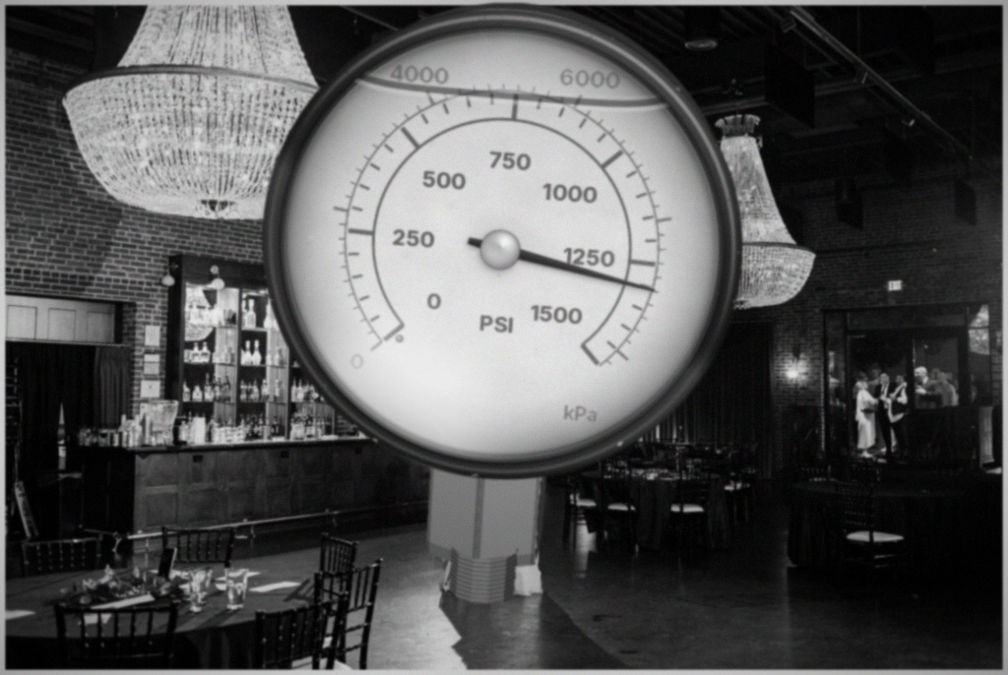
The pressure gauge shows 1300 psi
